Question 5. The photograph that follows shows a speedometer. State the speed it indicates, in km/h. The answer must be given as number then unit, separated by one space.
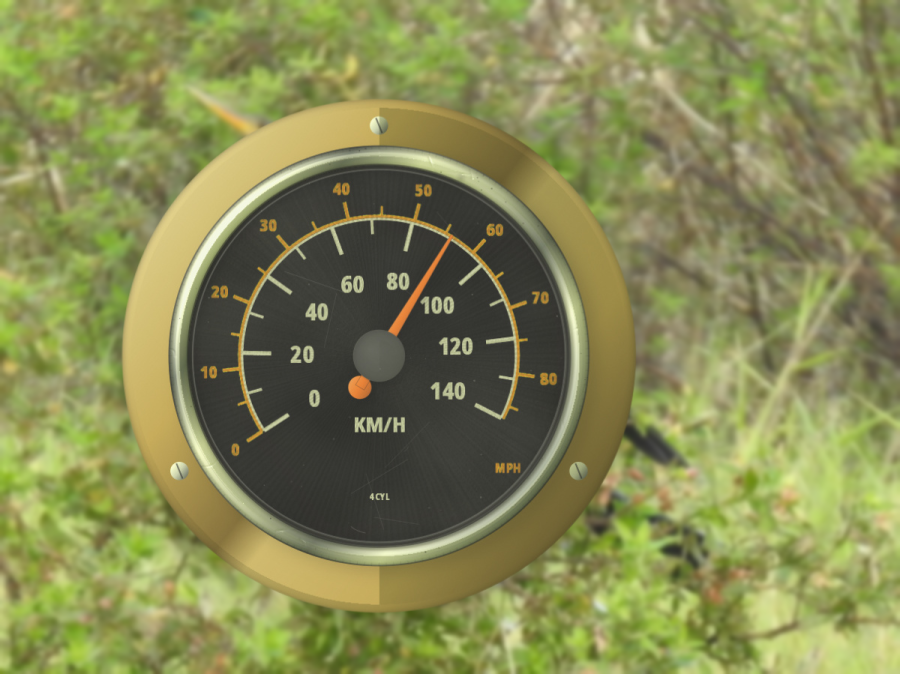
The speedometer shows 90 km/h
